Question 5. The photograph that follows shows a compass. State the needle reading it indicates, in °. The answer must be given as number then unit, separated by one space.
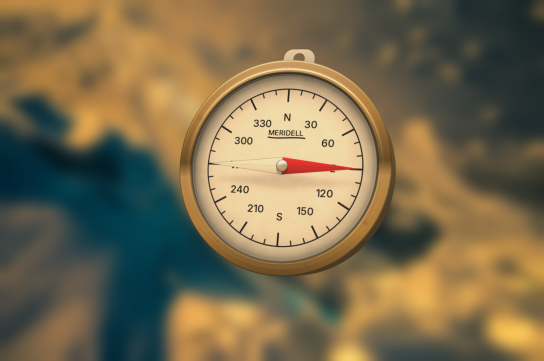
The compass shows 90 °
